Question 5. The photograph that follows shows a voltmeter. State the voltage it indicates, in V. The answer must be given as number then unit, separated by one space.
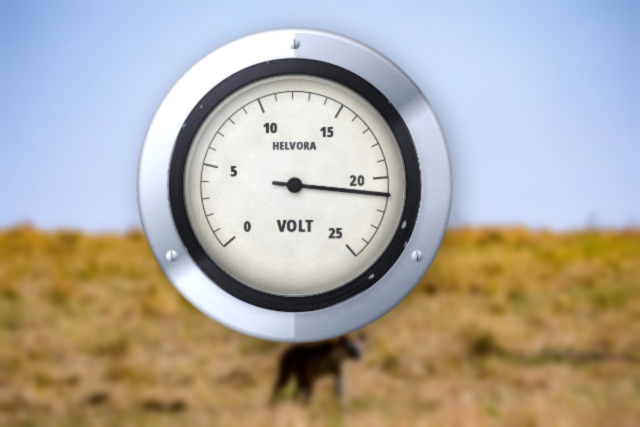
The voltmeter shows 21 V
